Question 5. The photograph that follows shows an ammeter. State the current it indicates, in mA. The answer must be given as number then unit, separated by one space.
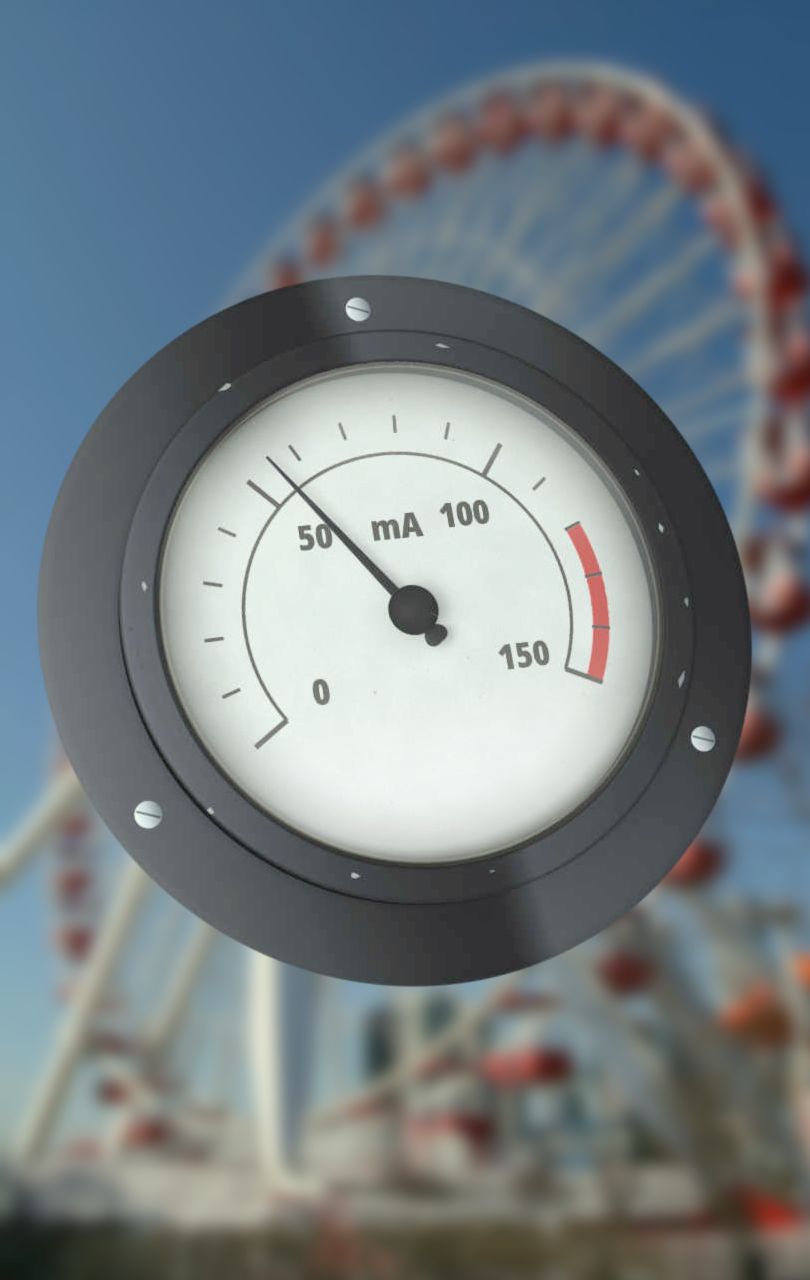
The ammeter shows 55 mA
